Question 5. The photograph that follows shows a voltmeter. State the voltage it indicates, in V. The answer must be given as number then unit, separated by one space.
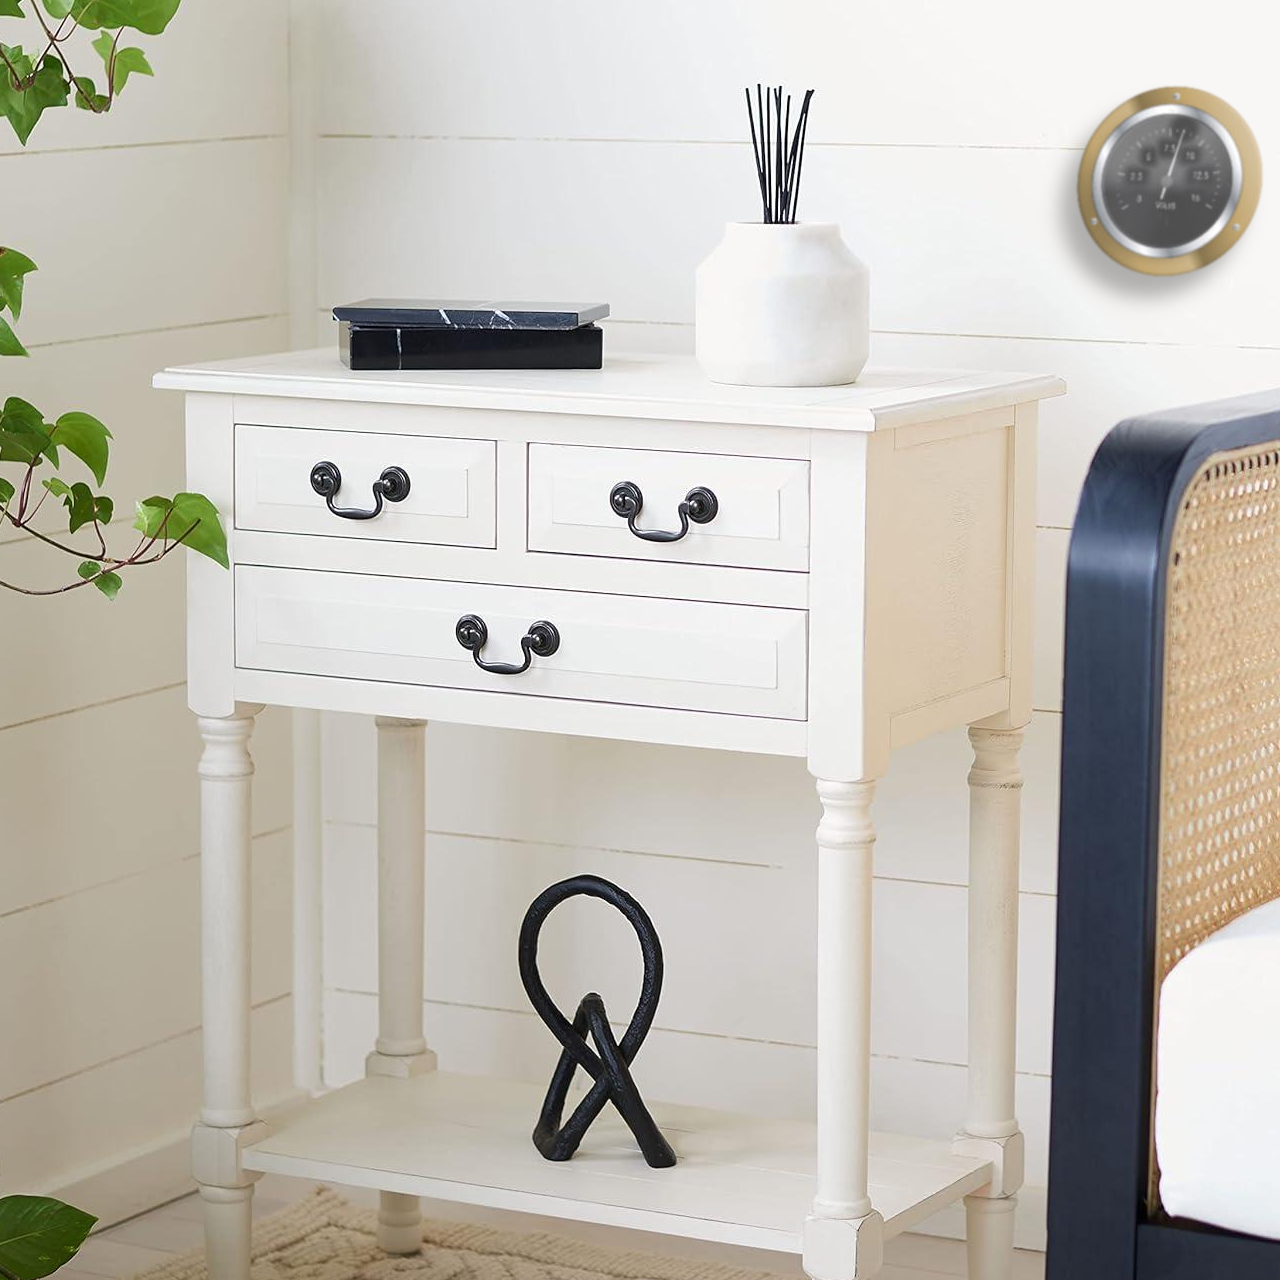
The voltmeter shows 8.5 V
